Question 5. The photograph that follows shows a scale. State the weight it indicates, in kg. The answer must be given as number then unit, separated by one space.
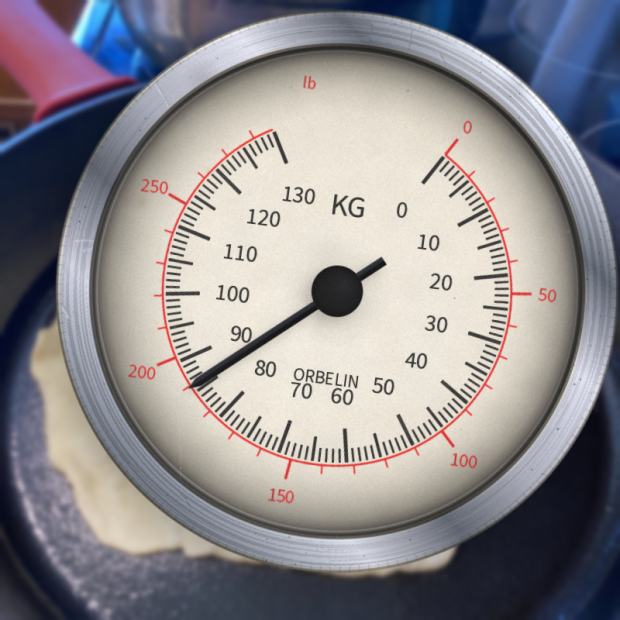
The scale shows 86 kg
